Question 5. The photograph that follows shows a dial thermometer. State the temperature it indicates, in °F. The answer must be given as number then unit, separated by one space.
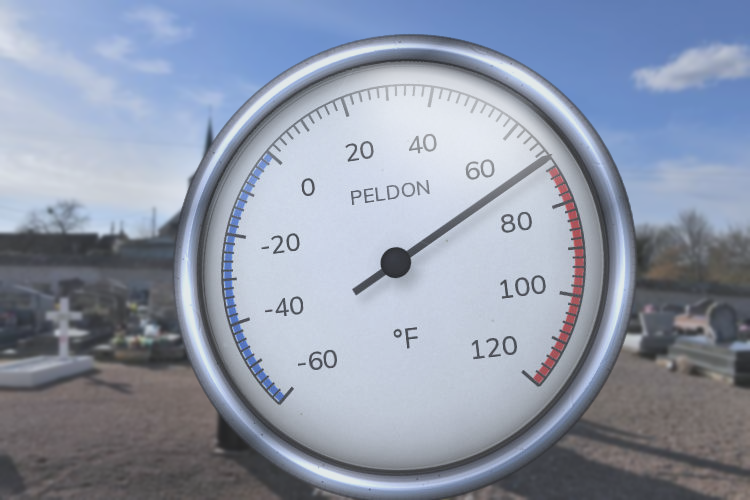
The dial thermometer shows 70 °F
